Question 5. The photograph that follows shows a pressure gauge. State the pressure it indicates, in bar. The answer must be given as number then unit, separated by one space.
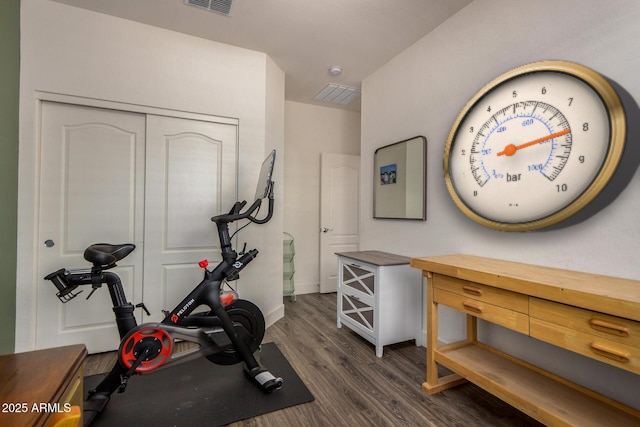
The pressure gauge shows 8 bar
